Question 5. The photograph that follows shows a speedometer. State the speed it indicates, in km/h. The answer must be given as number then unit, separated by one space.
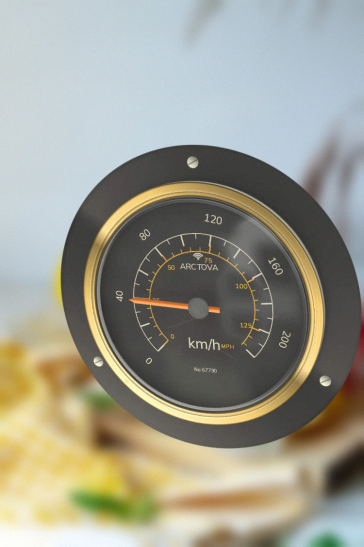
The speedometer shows 40 km/h
